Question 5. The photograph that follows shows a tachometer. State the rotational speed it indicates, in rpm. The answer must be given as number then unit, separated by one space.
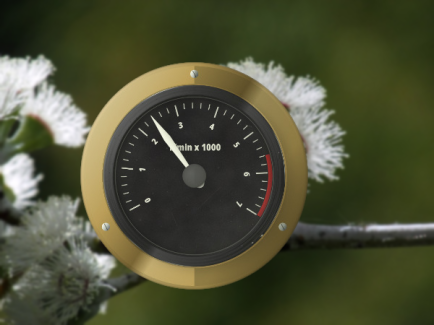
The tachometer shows 2400 rpm
